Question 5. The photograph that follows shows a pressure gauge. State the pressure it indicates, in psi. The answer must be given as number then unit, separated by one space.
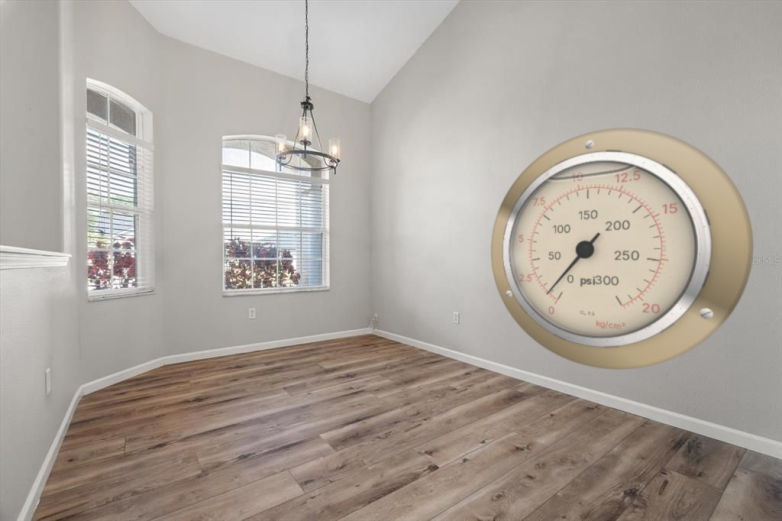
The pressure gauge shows 10 psi
